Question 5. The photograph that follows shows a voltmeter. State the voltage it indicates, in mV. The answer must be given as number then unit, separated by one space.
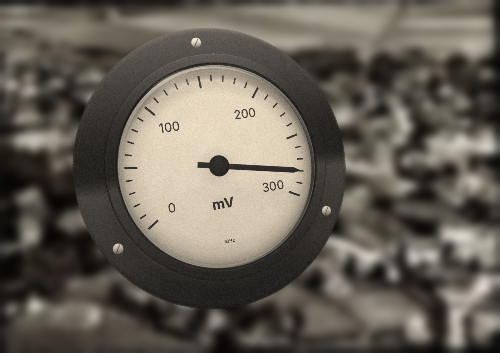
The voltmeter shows 280 mV
